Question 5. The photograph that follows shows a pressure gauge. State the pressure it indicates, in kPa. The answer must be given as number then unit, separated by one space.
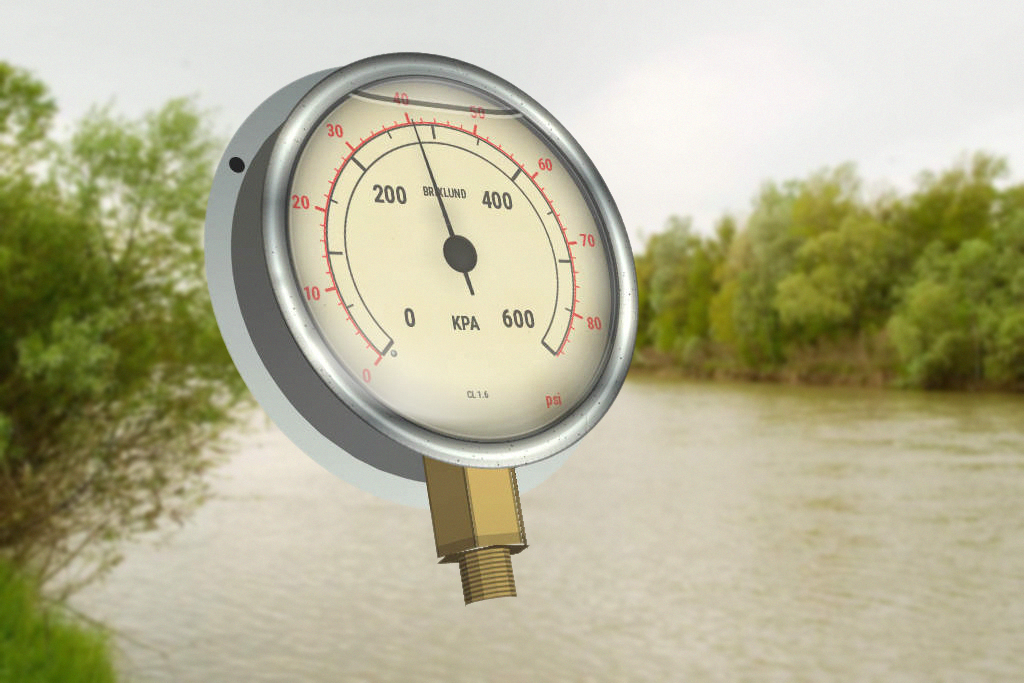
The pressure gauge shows 275 kPa
